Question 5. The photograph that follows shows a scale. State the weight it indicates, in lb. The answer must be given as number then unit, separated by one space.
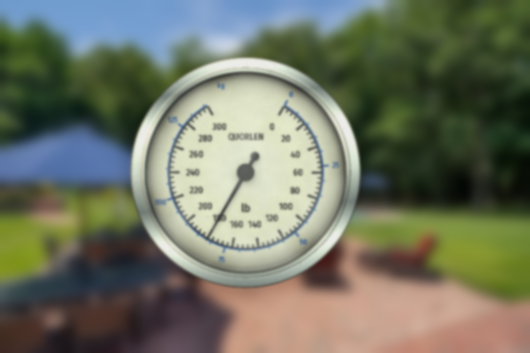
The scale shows 180 lb
